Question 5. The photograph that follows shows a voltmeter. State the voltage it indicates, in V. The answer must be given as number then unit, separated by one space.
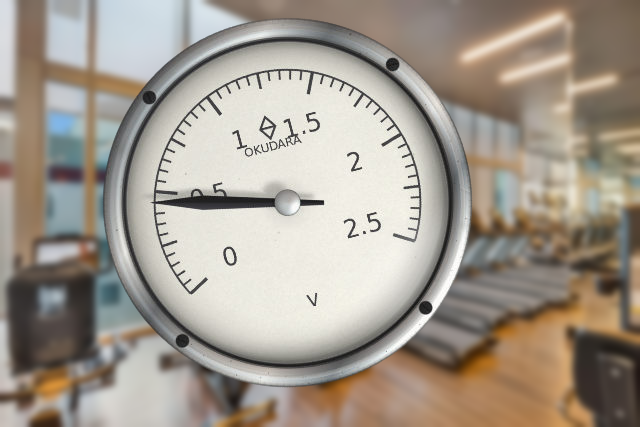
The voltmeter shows 0.45 V
